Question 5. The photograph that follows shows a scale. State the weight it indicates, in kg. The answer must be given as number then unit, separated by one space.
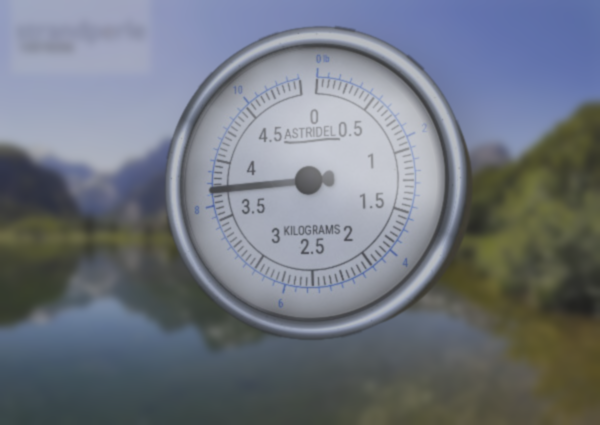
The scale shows 3.75 kg
